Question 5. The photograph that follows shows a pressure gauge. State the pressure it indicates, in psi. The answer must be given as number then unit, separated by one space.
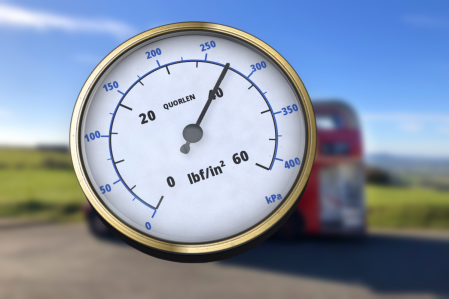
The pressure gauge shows 40 psi
